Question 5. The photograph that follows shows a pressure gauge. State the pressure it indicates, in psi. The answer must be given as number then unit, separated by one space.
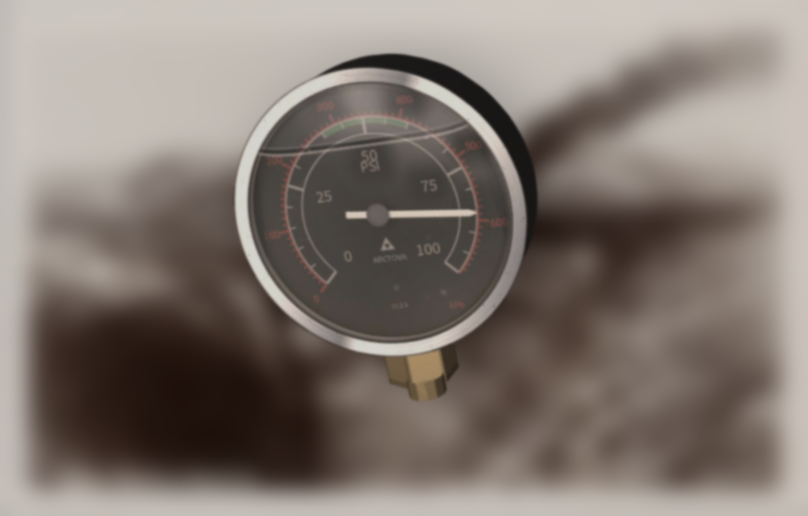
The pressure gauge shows 85 psi
